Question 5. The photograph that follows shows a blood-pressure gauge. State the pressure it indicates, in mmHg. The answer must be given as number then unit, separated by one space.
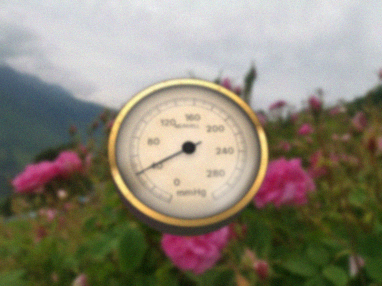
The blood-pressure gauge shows 40 mmHg
